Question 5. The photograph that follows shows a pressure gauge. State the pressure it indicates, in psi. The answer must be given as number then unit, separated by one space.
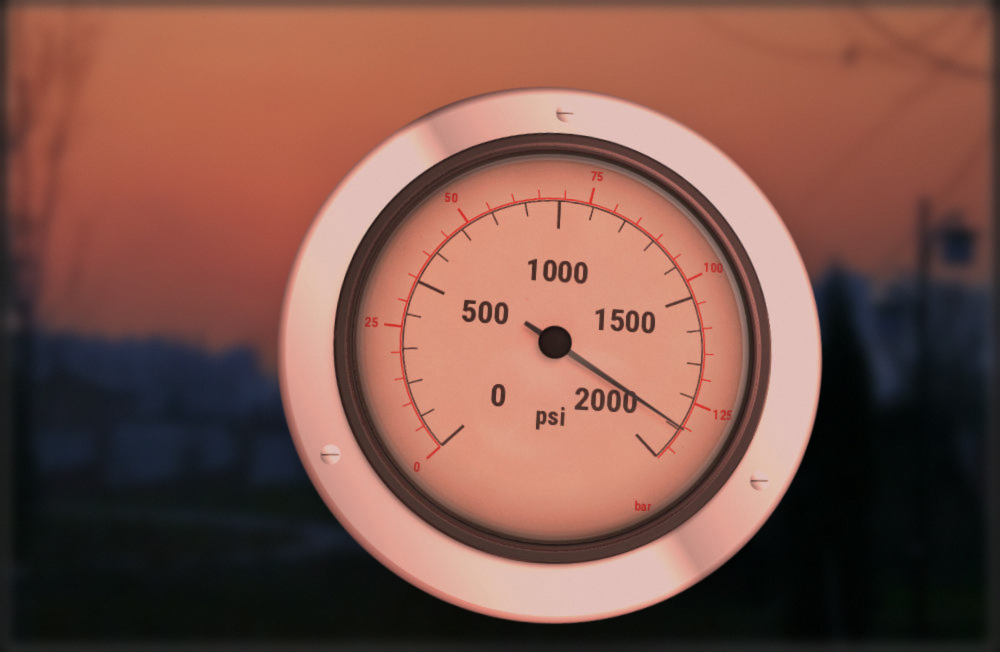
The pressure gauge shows 1900 psi
